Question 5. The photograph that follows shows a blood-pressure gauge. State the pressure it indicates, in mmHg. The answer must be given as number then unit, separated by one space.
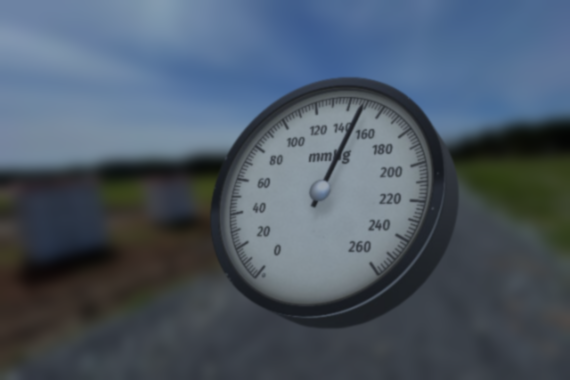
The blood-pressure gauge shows 150 mmHg
